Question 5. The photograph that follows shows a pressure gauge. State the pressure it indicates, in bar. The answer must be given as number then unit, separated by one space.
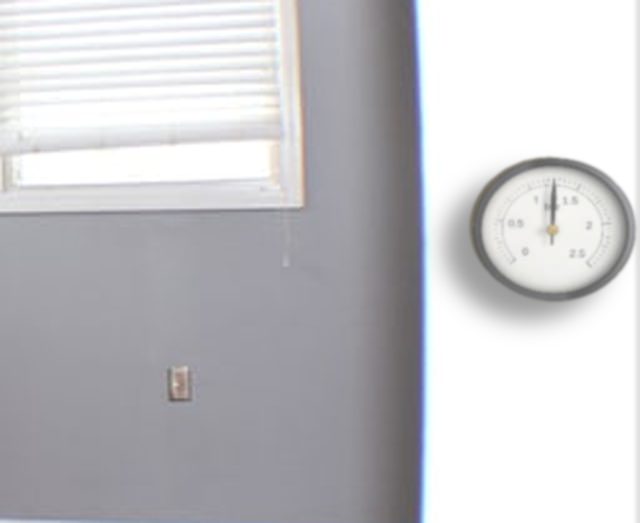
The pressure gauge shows 1.25 bar
